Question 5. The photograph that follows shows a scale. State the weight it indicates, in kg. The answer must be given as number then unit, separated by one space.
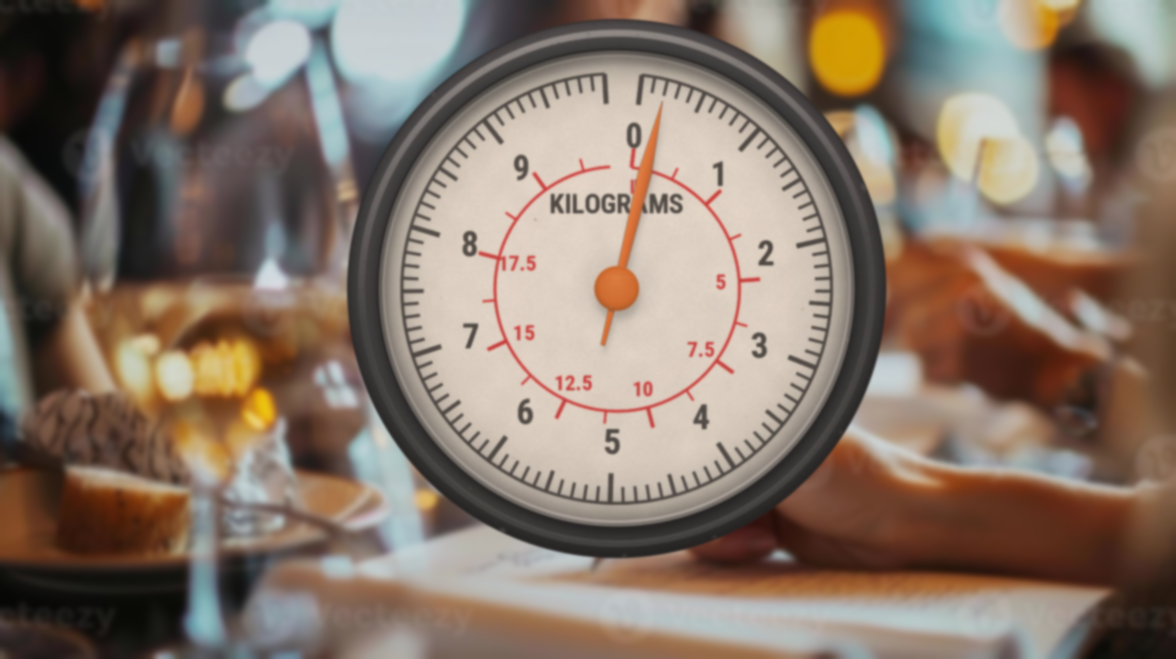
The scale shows 0.2 kg
